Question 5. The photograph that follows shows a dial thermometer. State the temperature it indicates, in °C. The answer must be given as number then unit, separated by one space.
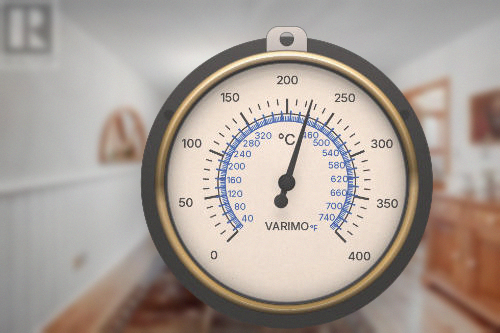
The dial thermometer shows 225 °C
